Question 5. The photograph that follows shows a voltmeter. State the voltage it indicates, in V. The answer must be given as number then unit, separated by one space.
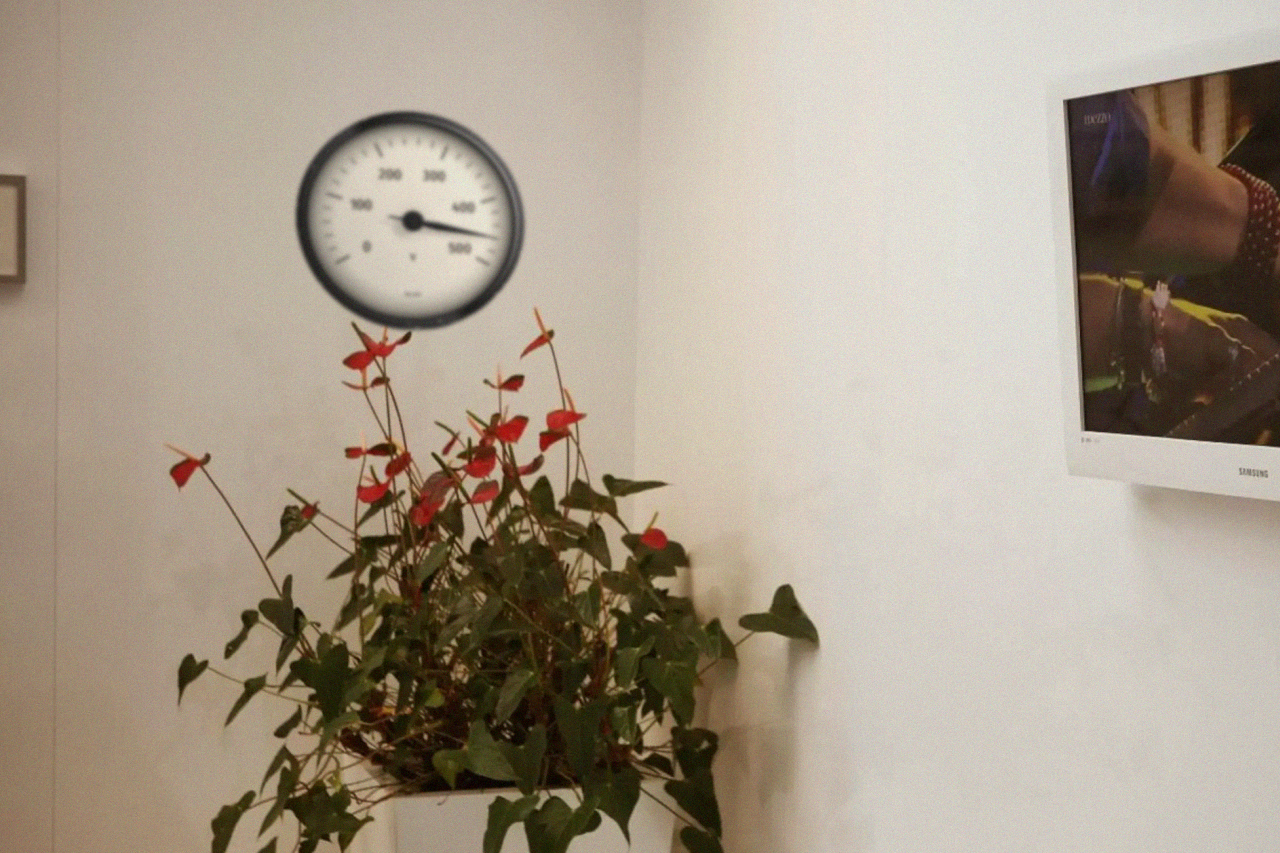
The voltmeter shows 460 V
